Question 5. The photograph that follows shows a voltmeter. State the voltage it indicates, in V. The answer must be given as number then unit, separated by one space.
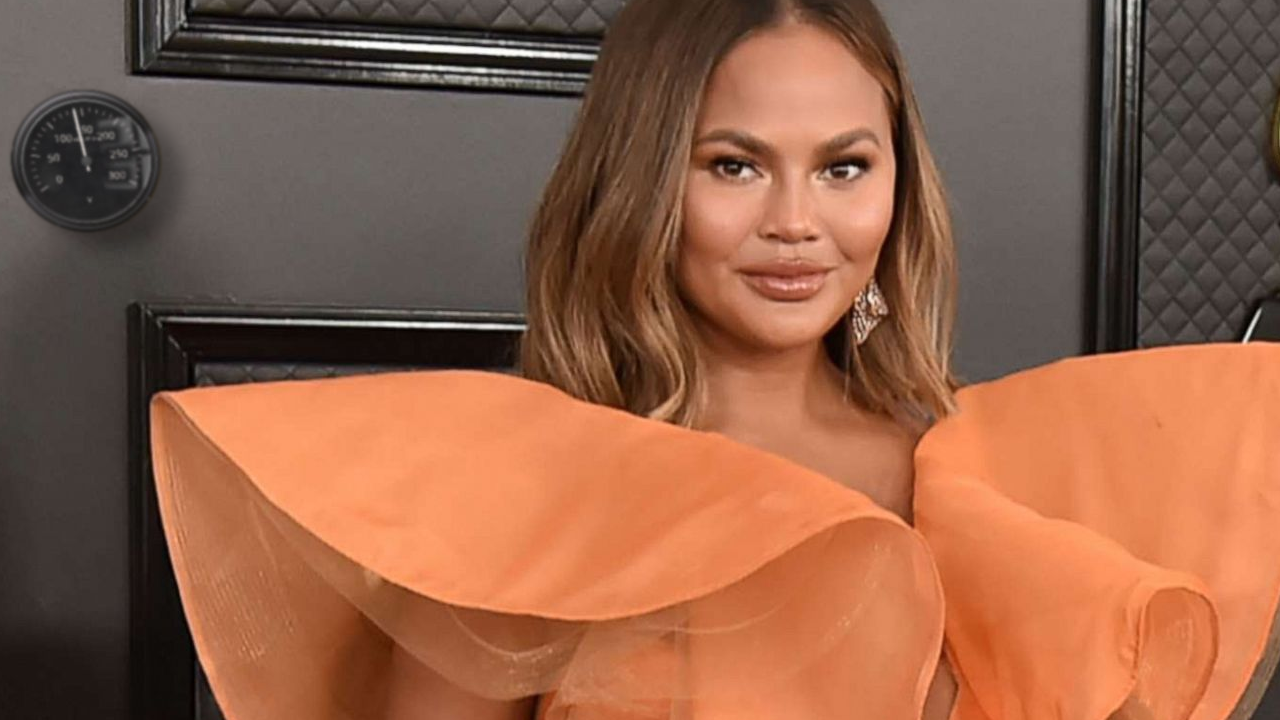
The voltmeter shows 140 V
